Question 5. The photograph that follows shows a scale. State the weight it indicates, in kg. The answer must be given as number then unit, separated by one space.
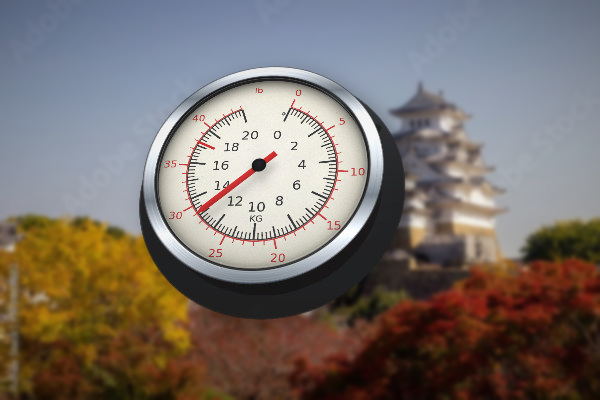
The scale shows 13 kg
